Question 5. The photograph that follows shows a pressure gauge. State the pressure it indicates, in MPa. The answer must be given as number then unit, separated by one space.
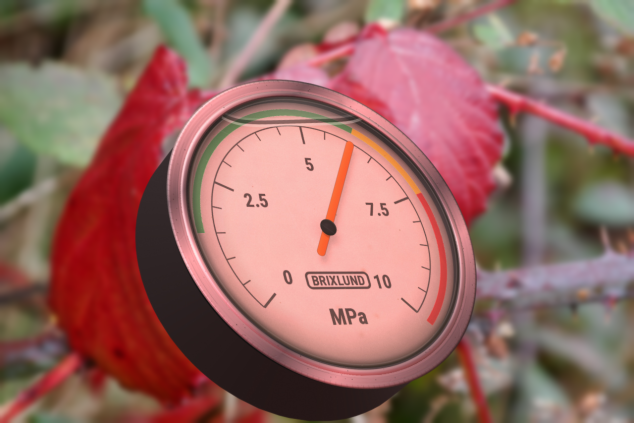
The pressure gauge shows 6 MPa
